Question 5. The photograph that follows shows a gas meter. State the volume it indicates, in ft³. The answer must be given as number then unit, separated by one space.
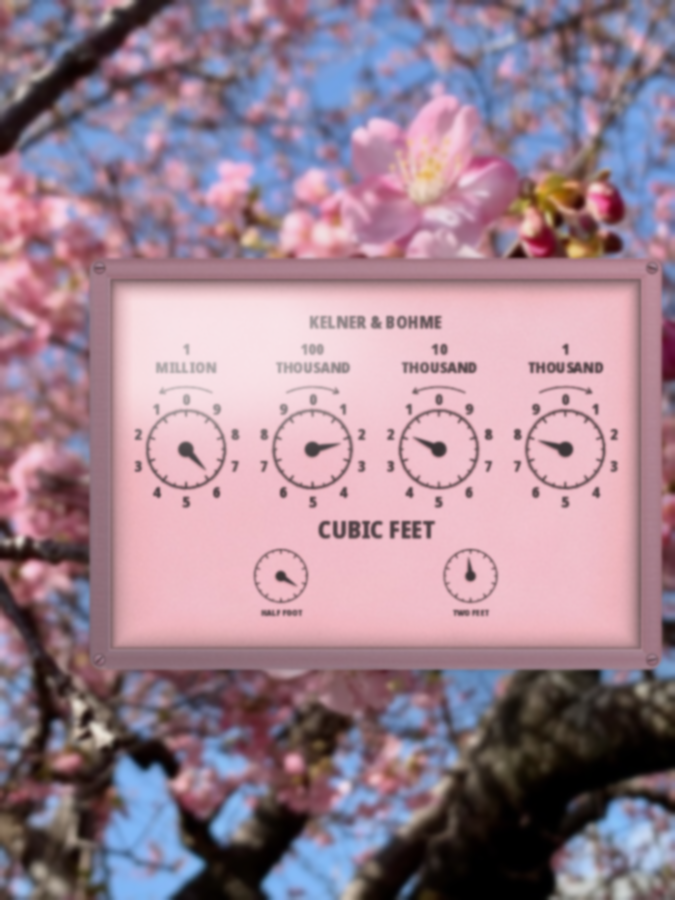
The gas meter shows 621800 ft³
